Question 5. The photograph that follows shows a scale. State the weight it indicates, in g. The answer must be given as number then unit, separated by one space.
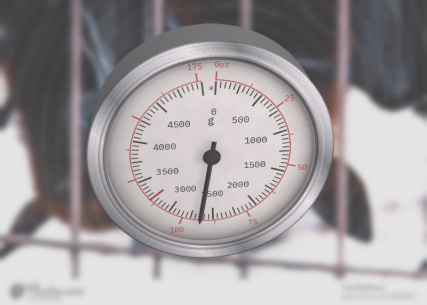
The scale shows 2650 g
